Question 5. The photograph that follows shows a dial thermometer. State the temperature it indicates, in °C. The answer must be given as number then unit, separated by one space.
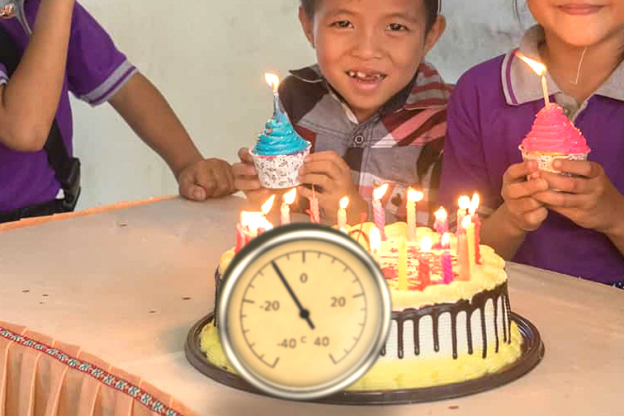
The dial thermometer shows -8 °C
